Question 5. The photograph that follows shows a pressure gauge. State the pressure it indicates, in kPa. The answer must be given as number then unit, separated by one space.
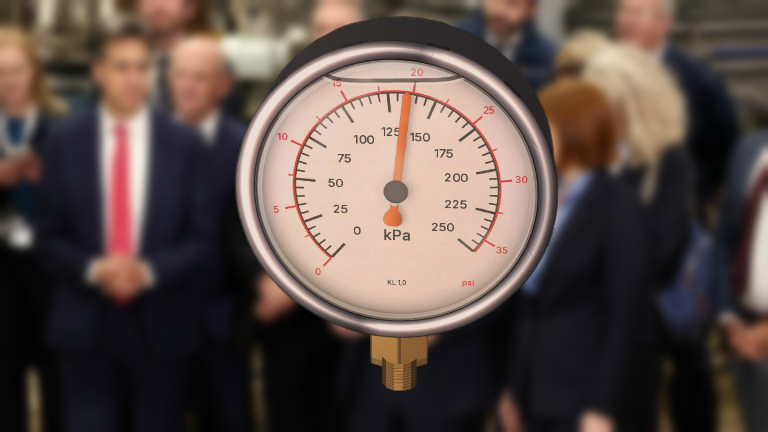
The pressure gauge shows 135 kPa
